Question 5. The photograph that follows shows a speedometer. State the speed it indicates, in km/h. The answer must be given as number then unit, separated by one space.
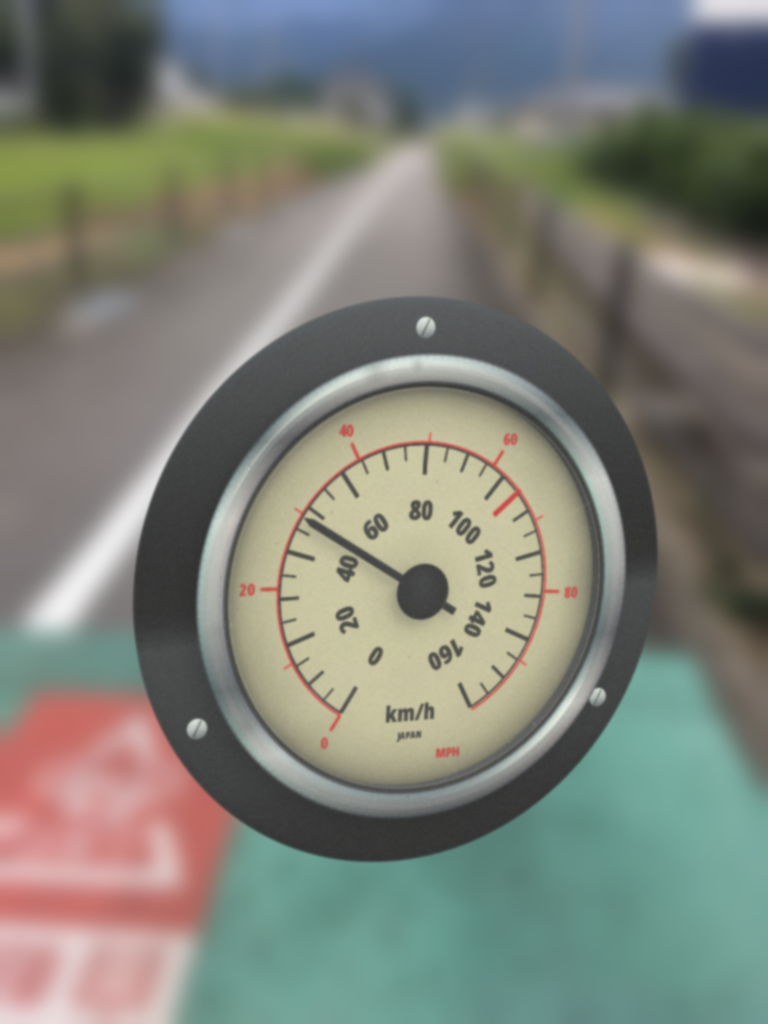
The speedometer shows 47.5 km/h
